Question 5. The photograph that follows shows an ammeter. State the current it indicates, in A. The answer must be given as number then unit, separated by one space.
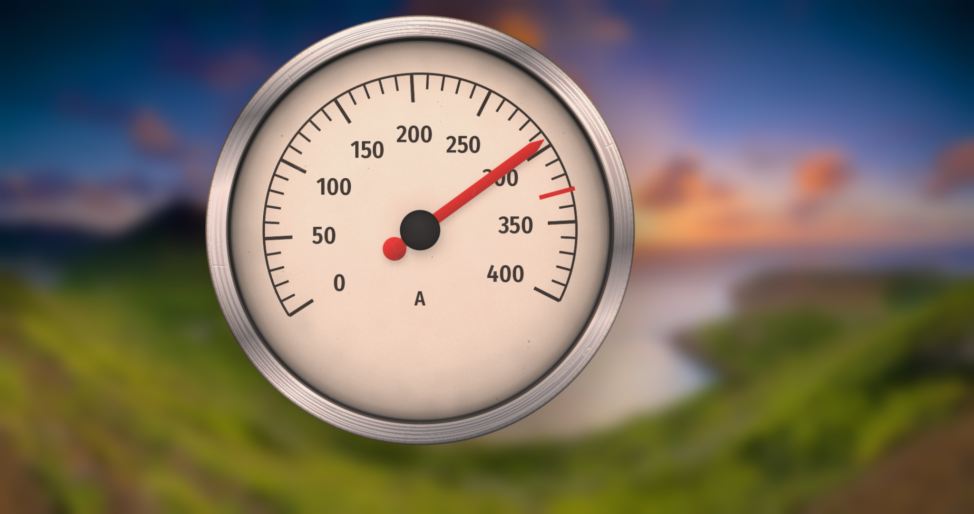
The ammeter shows 295 A
